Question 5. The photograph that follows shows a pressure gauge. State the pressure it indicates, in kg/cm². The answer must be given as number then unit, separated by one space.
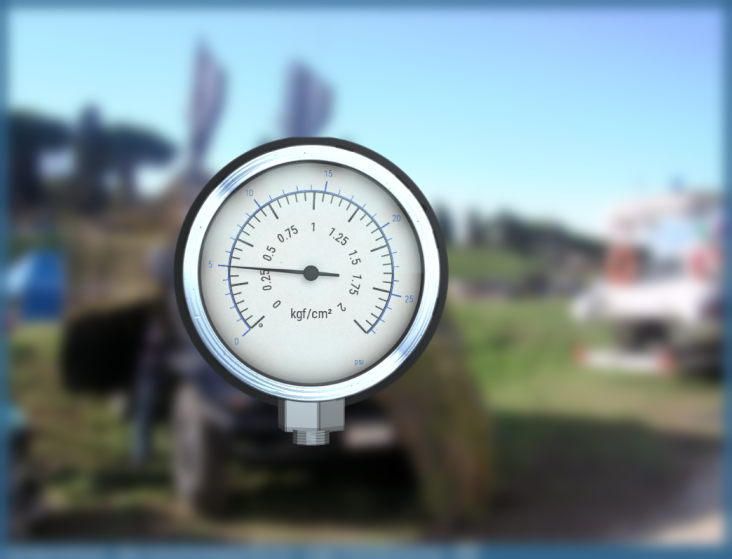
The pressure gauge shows 0.35 kg/cm²
